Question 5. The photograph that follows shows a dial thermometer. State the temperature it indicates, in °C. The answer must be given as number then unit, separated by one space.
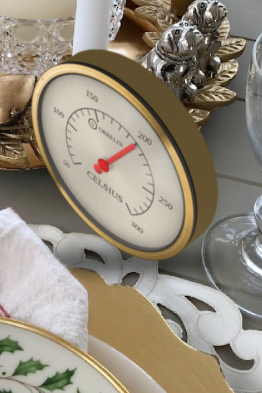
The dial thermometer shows 200 °C
